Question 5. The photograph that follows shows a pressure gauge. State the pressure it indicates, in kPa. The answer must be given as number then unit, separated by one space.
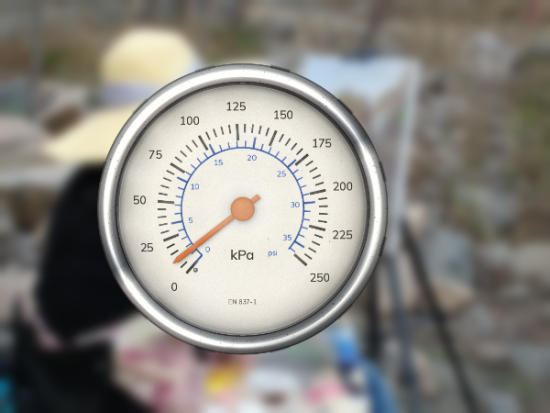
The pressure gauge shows 10 kPa
